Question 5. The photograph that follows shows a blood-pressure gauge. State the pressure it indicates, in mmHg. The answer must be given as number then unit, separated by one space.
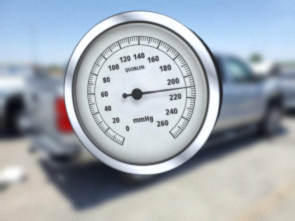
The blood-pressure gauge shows 210 mmHg
